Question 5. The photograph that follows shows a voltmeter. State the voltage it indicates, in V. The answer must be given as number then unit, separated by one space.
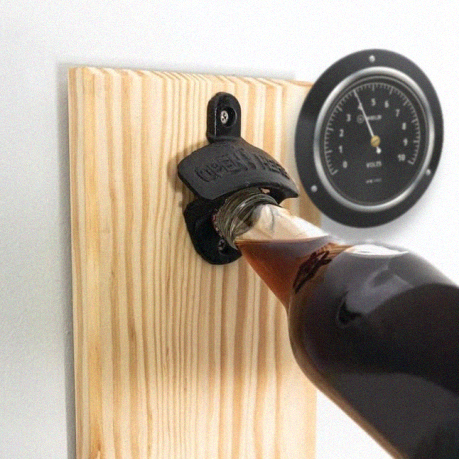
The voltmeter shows 4 V
